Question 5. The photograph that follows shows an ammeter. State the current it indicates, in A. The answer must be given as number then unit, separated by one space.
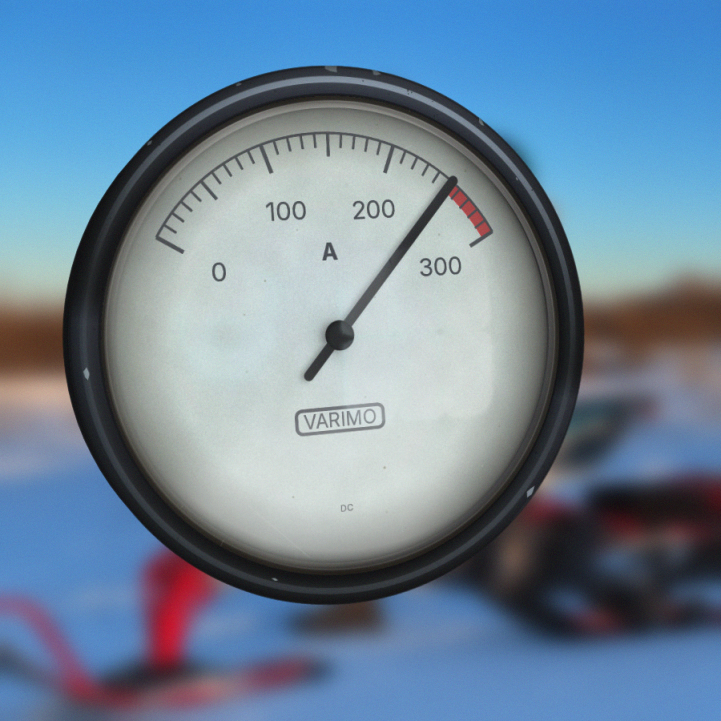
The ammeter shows 250 A
